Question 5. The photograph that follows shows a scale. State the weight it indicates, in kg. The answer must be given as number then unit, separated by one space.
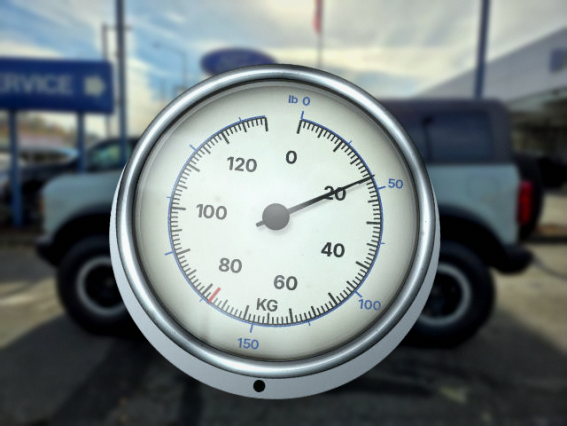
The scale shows 20 kg
